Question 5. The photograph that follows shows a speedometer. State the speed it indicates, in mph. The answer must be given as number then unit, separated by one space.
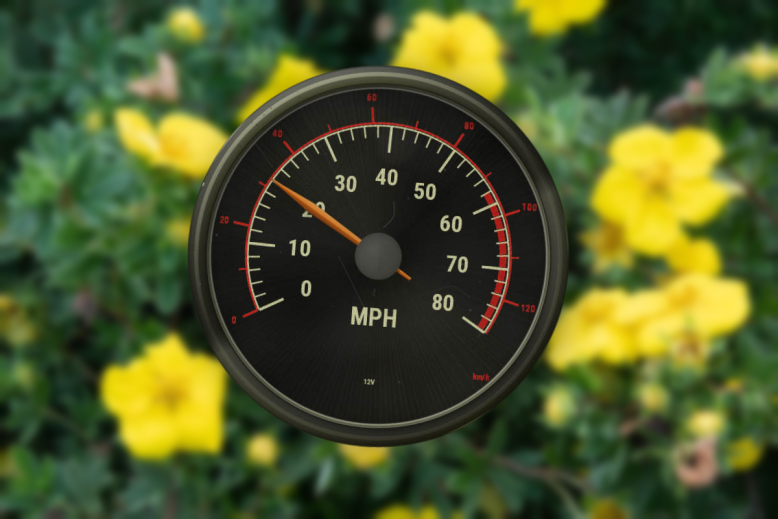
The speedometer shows 20 mph
